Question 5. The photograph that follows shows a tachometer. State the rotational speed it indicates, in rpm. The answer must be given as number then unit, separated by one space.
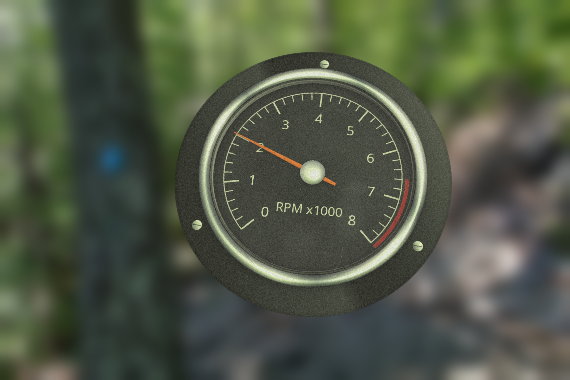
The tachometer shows 2000 rpm
